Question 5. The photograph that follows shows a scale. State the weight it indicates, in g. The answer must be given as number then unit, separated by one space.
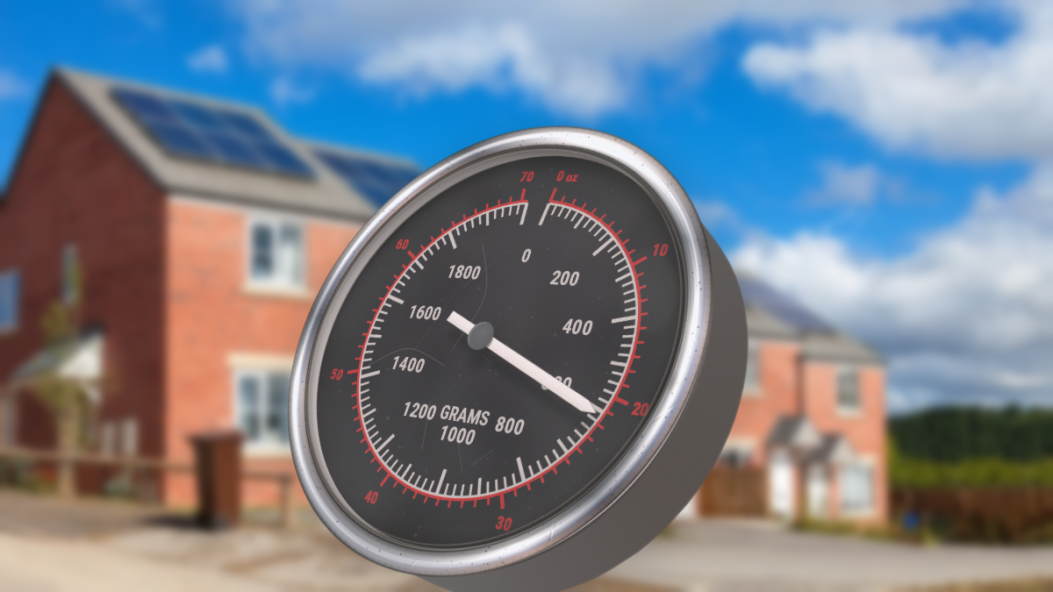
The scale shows 610 g
